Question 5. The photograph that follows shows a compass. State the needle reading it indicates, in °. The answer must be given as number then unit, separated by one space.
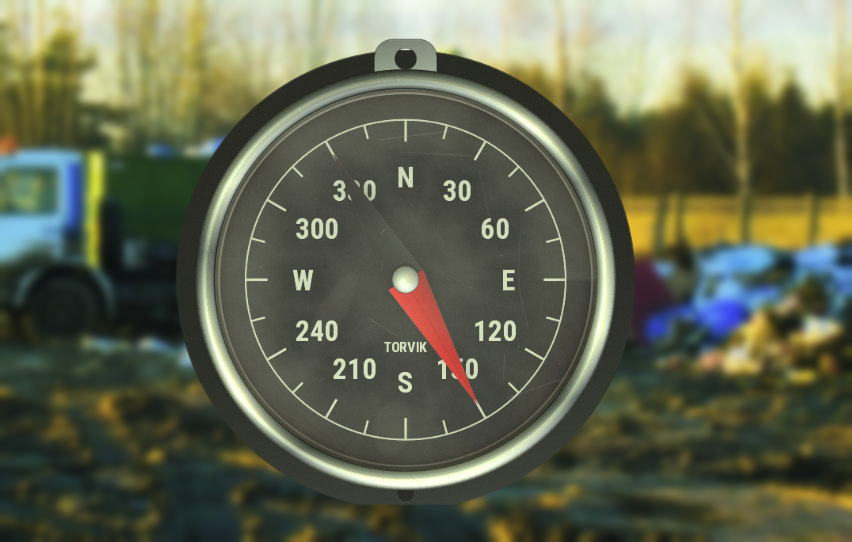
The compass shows 150 °
